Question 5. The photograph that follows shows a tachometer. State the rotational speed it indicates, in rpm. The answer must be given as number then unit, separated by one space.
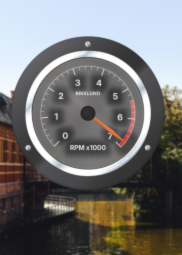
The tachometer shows 6800 rpm
